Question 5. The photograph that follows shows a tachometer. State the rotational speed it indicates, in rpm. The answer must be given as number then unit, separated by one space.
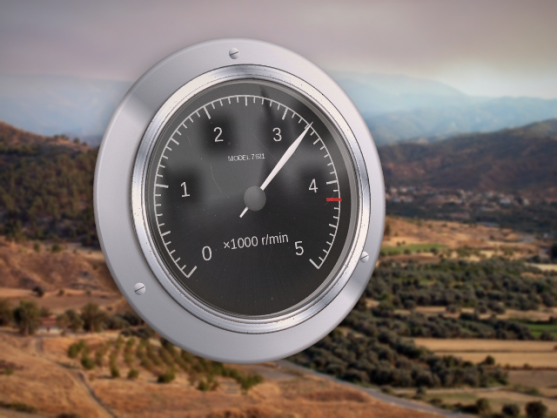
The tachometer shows 3300 rpm
